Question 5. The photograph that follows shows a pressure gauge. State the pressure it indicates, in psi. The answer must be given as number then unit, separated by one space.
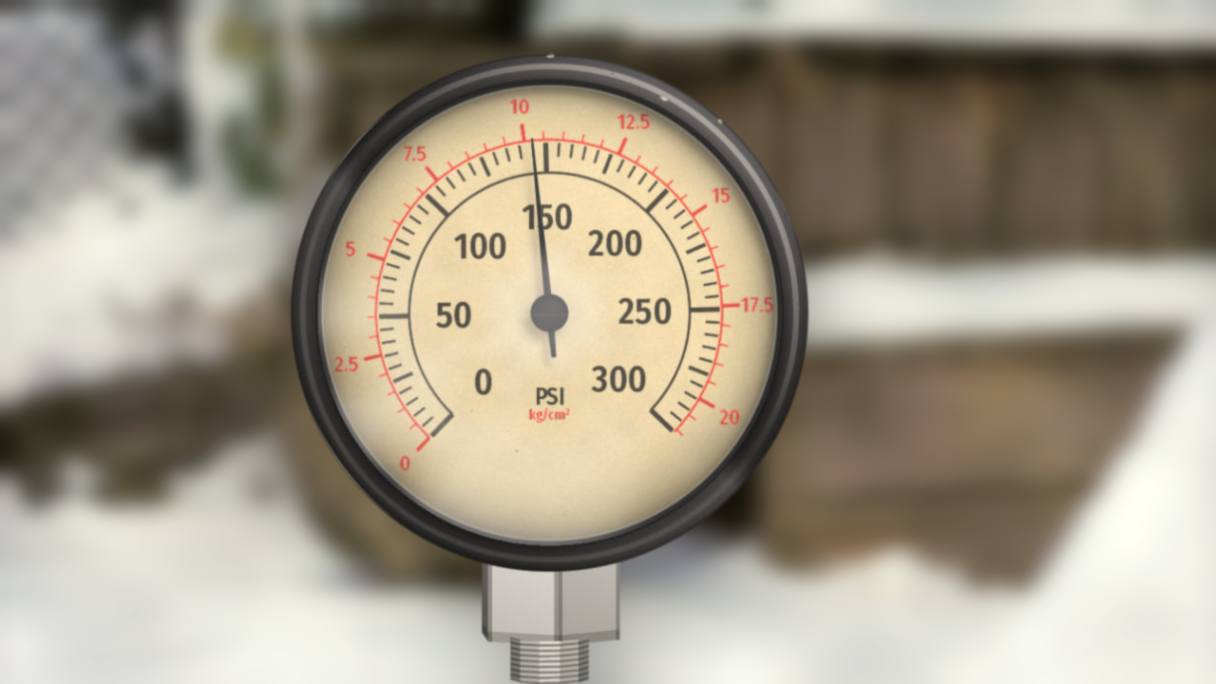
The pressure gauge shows 145 psi
